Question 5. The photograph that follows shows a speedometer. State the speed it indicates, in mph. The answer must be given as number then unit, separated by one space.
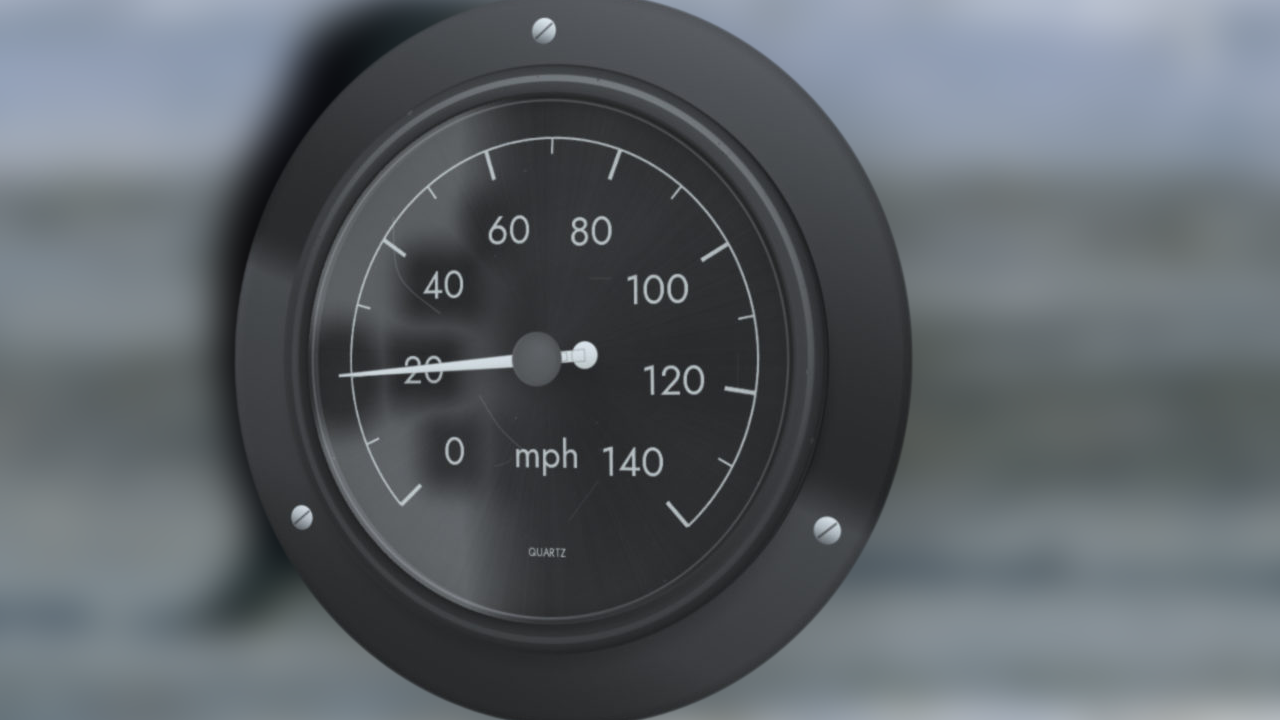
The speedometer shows 20 mph
